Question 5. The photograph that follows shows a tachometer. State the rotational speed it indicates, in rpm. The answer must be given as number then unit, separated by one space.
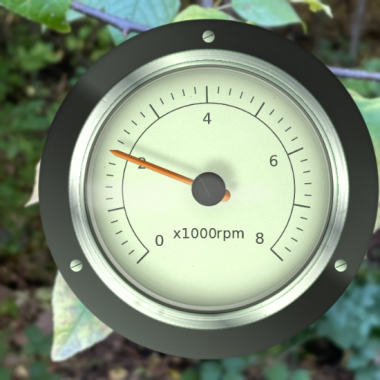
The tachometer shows 2000 rpm
